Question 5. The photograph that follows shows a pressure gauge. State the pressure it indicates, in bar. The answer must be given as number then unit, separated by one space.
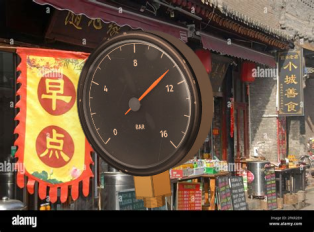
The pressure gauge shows 11 bar
